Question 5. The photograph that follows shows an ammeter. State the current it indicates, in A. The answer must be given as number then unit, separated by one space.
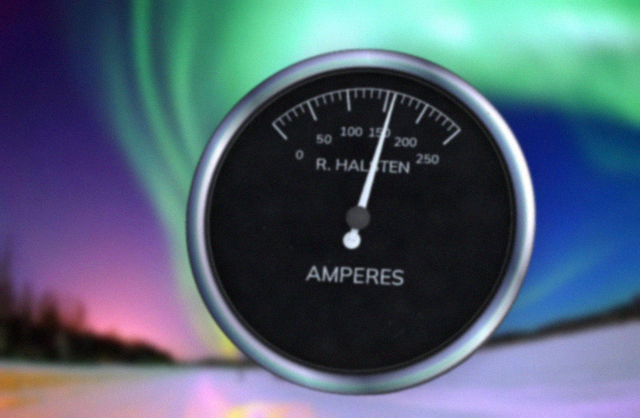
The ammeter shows 160 A
